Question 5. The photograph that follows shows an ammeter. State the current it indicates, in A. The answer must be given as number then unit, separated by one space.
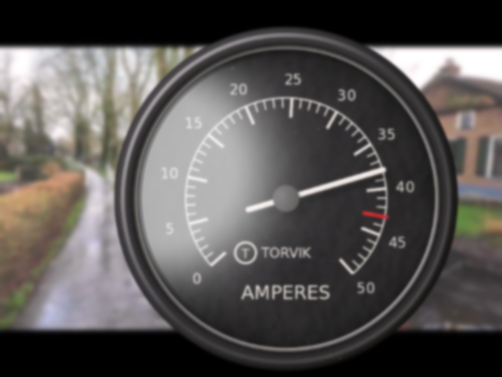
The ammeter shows 38 A
